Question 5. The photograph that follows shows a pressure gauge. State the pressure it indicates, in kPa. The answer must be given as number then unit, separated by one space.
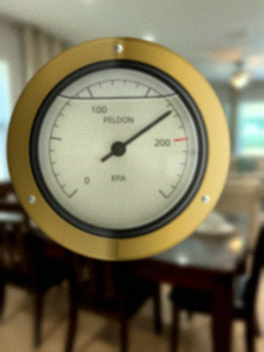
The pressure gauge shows 175 kPa
